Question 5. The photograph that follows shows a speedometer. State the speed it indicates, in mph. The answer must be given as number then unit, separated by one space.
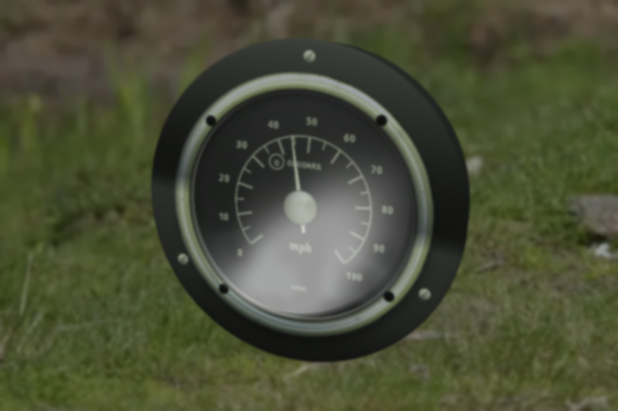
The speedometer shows 45 mph
